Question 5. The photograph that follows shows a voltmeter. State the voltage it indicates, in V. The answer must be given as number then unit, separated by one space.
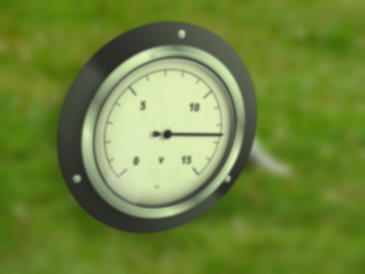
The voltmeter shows 12.5 V
